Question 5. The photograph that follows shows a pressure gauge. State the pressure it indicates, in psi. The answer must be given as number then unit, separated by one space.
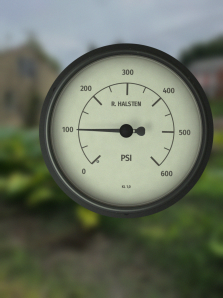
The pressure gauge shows 100 psi
